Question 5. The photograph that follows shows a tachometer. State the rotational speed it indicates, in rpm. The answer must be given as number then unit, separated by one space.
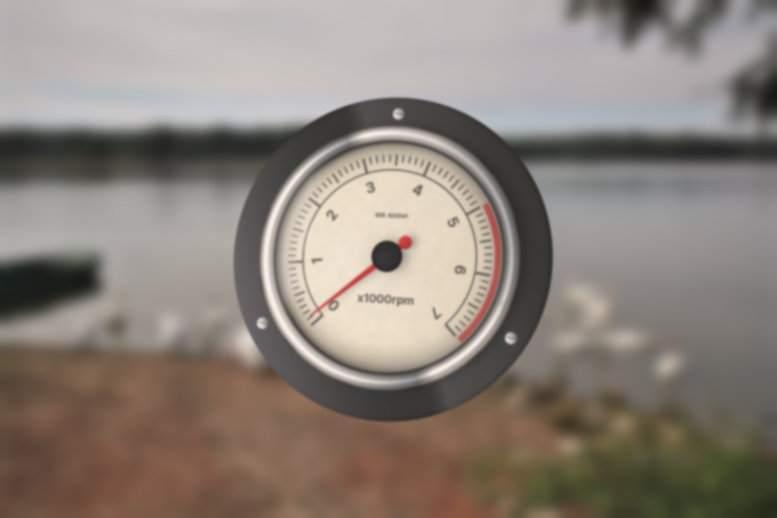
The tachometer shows 100 rpm
